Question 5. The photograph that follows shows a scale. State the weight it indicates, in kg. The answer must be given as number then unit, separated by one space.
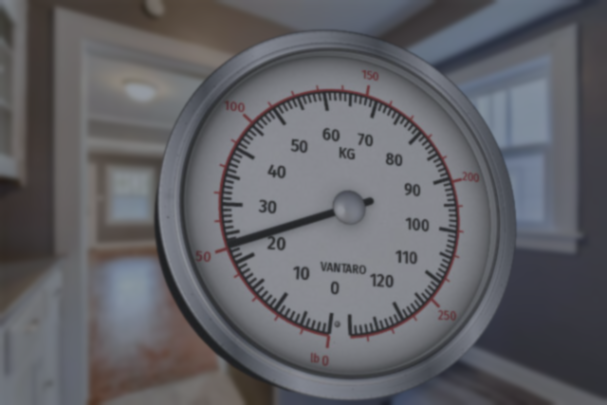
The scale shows 23 kg
